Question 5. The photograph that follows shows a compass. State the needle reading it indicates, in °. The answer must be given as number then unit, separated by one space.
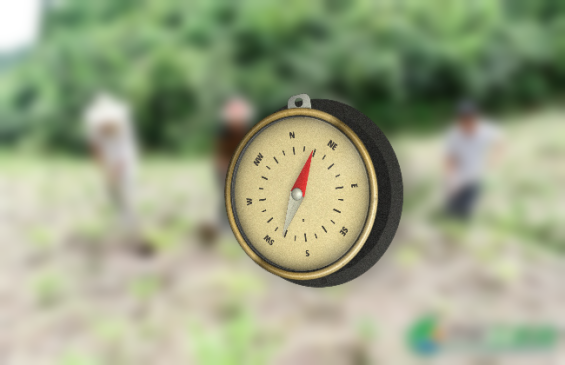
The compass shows 30 °
